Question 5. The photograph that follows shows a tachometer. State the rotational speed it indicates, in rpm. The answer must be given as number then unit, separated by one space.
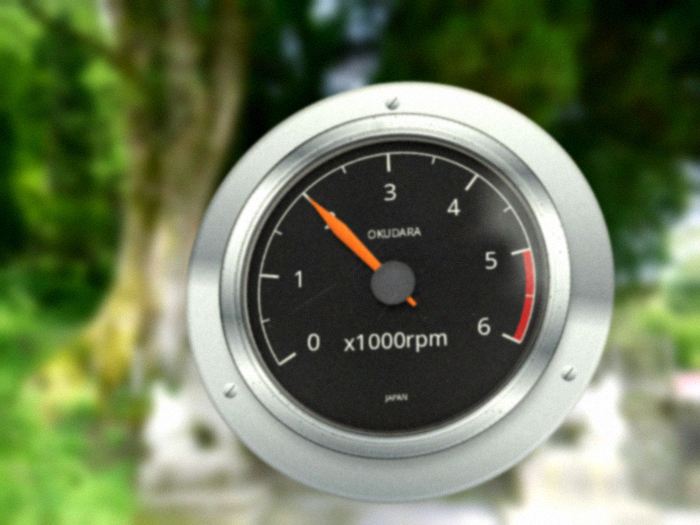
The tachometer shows 2000 rpm
